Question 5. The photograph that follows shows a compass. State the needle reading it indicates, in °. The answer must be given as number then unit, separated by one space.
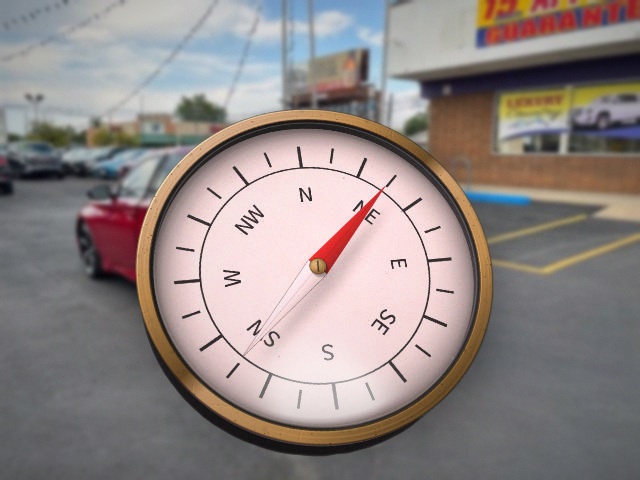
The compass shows 45 °
